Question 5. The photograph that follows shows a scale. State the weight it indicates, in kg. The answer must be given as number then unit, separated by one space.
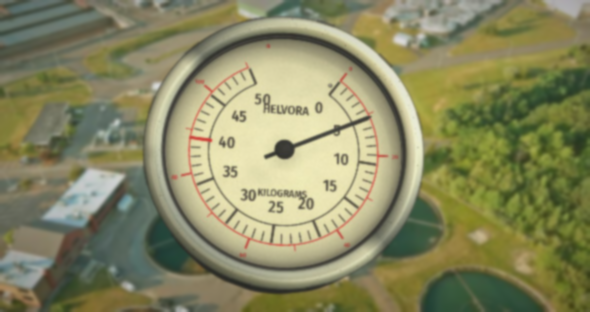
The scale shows 5 kg
